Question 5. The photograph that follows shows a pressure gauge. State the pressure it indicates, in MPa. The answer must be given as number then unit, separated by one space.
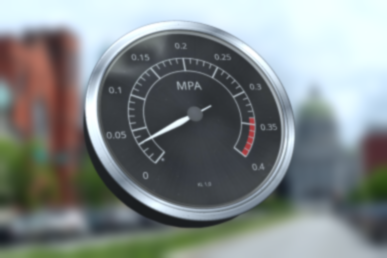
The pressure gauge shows 0.03 MPa
